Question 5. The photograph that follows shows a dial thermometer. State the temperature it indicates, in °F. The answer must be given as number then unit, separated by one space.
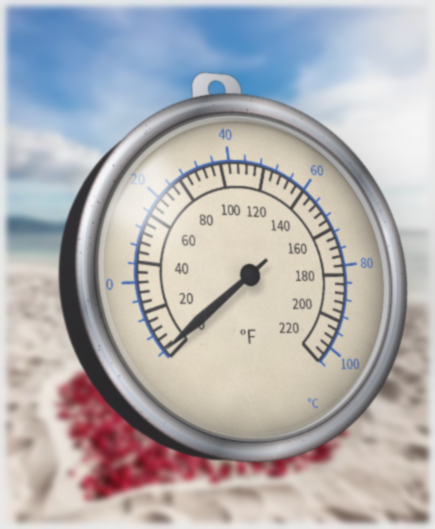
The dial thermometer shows 4 °F
